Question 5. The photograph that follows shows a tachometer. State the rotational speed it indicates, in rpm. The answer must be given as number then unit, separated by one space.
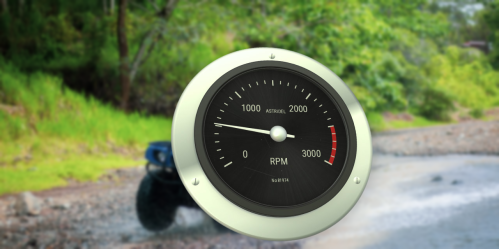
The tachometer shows 500 rpm
